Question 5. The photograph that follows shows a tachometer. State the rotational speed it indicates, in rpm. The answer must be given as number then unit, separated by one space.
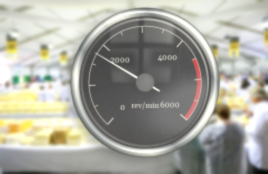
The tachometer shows 1750 rpm
